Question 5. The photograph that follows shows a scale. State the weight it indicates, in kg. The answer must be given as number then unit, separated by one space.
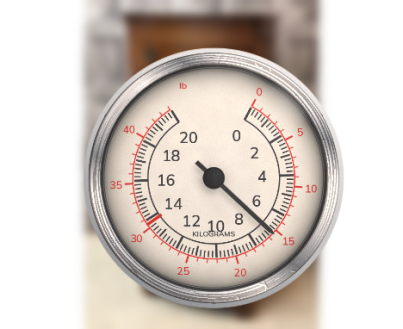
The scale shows 7 kg
